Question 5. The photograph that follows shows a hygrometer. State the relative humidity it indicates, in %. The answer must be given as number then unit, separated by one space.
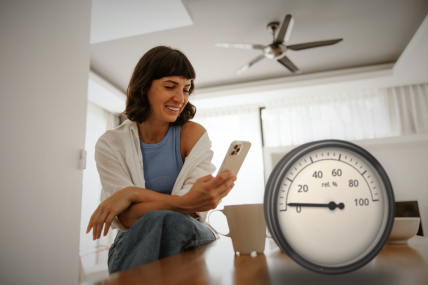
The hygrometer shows 4 %
